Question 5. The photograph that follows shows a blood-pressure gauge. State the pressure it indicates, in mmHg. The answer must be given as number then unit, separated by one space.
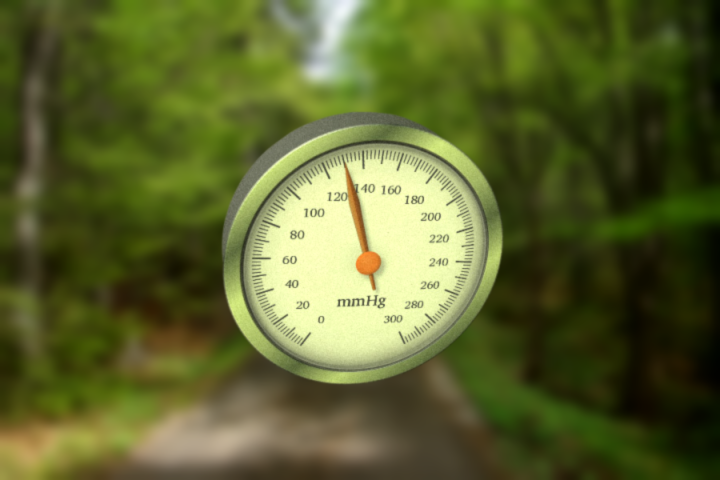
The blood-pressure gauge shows 130 mmHg
